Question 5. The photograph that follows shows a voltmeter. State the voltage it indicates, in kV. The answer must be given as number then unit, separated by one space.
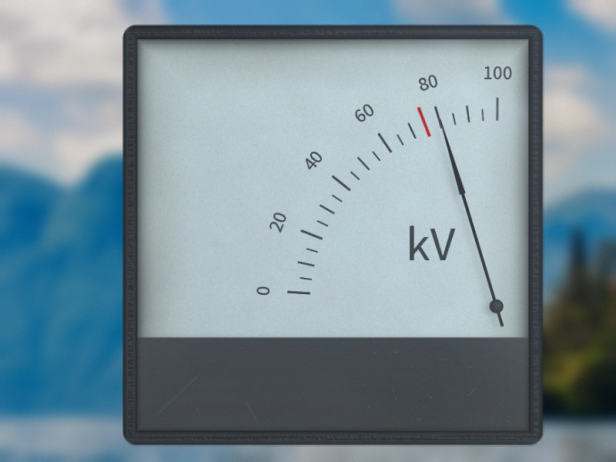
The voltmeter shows 80 kV
